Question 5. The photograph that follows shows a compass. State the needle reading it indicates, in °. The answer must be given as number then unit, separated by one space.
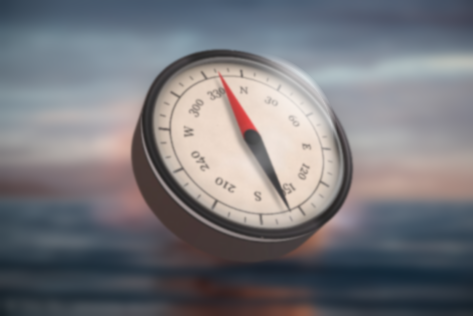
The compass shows 340 °
